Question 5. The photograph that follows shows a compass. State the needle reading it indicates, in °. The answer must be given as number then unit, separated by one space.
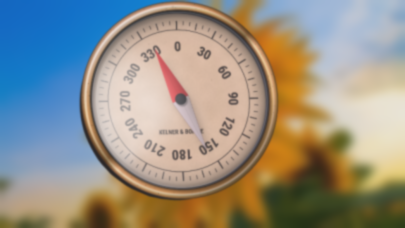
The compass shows 335 °
